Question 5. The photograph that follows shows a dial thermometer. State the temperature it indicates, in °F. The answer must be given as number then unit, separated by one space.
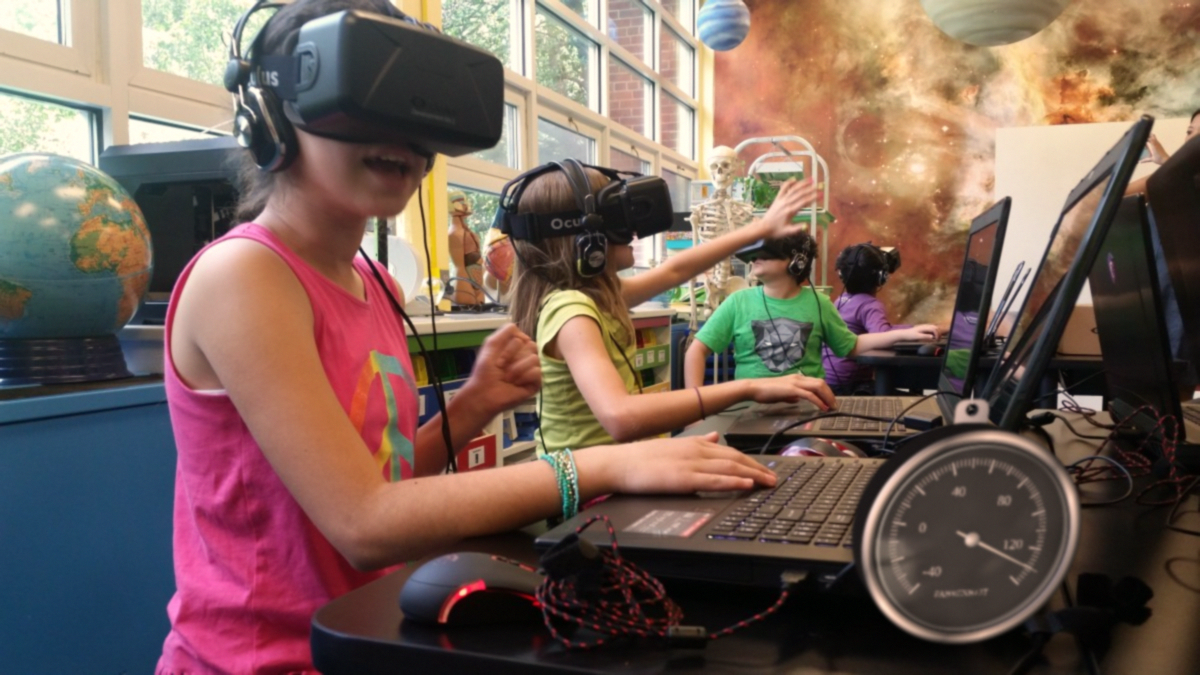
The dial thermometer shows 130 °F
